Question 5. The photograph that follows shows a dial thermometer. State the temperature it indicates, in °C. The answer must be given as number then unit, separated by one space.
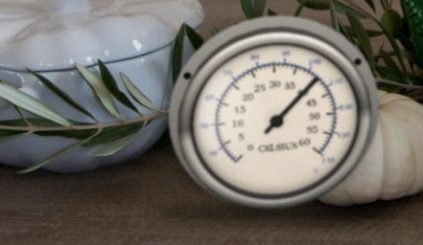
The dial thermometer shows 40 °C
